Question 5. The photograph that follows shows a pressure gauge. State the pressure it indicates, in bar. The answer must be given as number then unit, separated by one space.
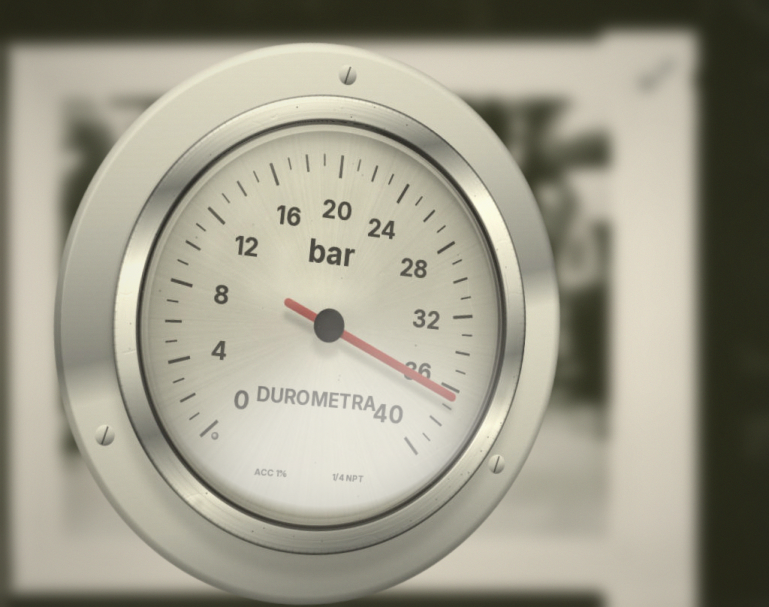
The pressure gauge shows 36.5 bar
